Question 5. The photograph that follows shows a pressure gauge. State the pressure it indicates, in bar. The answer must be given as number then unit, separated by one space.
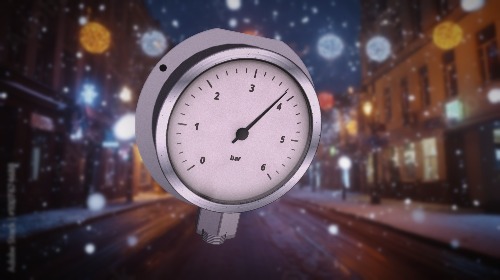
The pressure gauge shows 3.8 bar
